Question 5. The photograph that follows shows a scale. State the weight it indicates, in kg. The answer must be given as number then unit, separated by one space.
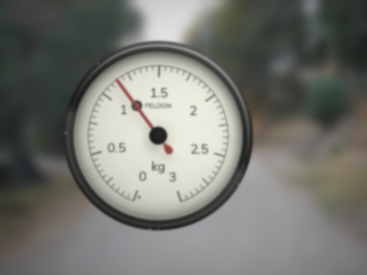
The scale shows 1.15 kg
